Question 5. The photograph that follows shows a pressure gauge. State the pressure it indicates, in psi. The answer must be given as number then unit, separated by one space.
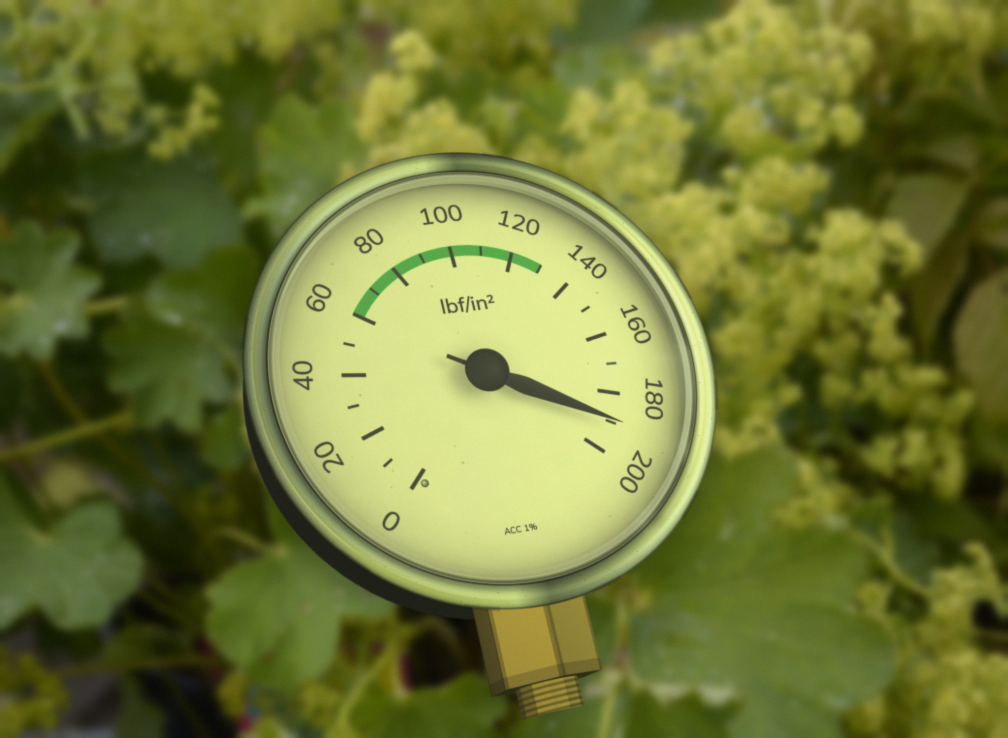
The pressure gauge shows 190 psi
